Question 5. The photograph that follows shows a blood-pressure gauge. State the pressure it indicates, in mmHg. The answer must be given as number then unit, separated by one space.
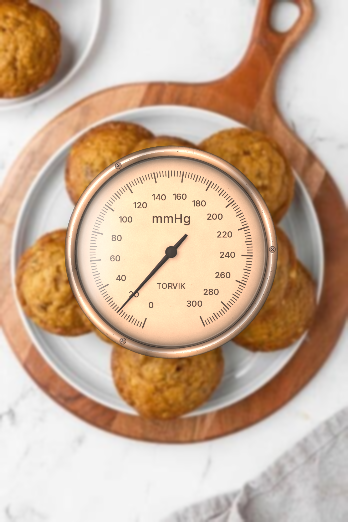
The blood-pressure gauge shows 20 mmHg
